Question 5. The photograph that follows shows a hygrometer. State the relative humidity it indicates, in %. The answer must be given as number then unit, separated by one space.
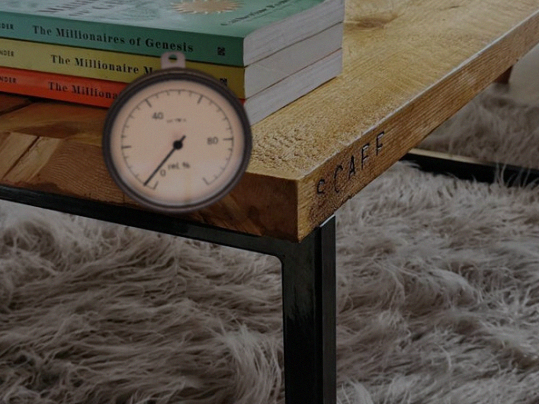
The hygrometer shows 4 %
